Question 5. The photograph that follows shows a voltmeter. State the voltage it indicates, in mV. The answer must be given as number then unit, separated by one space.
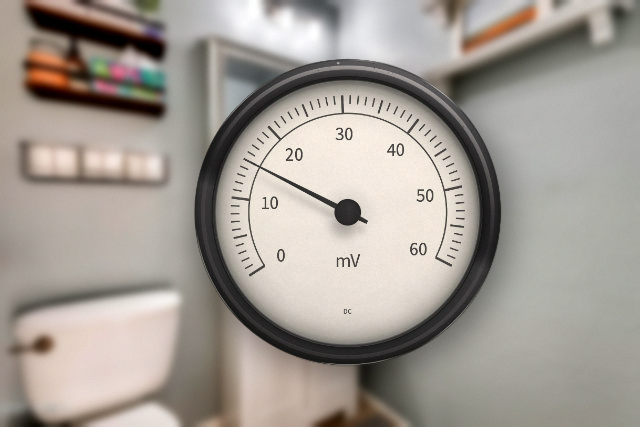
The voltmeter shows 15 mV
